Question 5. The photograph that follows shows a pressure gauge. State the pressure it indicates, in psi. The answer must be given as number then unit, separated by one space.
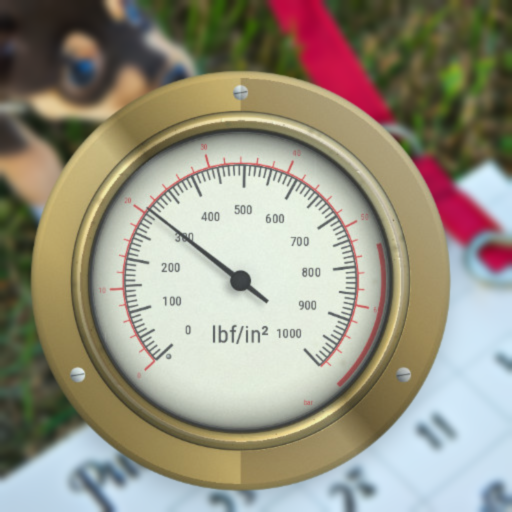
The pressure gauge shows 300 psi
